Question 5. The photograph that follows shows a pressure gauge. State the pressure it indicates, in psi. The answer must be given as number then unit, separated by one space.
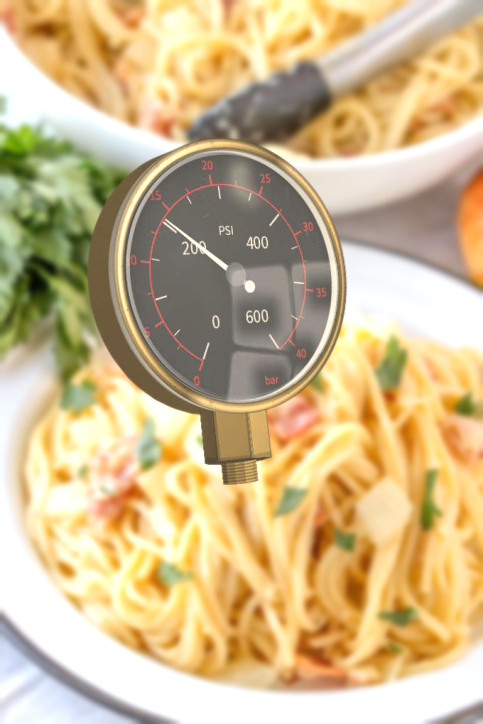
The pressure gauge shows 200 psi
